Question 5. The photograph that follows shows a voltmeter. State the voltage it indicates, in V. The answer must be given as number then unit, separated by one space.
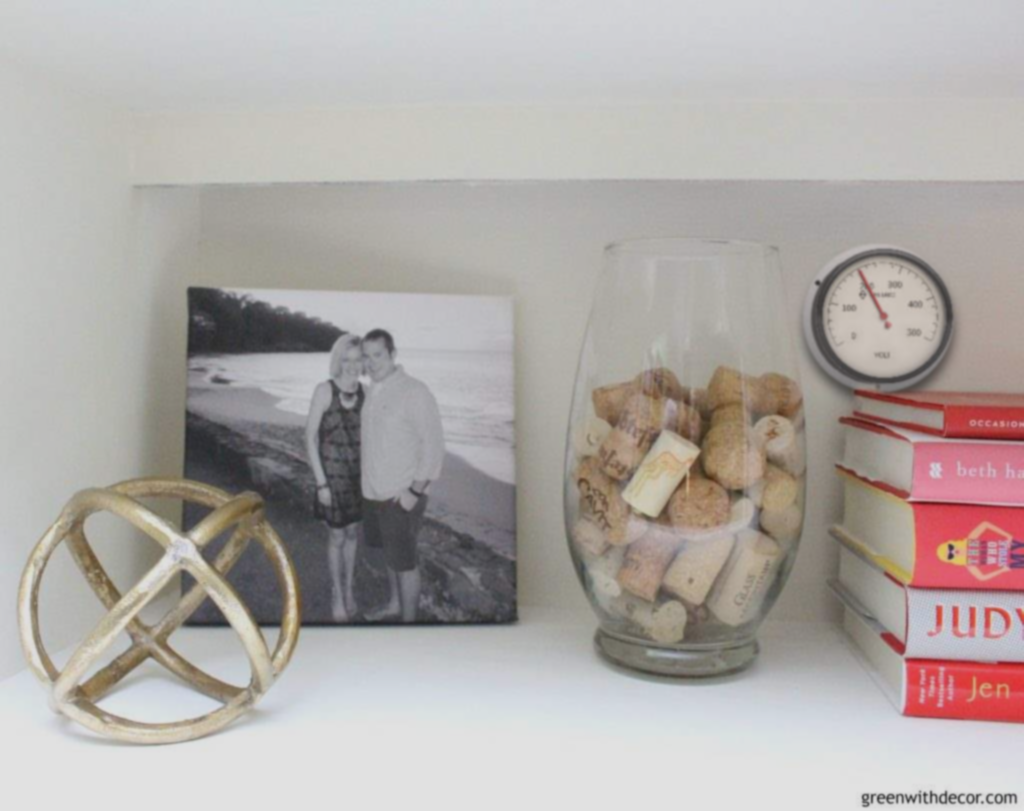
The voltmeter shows 200 V
